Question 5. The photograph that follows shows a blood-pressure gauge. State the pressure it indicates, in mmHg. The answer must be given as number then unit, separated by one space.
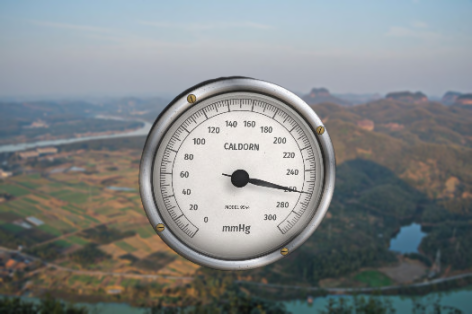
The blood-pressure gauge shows 260 mmHg
